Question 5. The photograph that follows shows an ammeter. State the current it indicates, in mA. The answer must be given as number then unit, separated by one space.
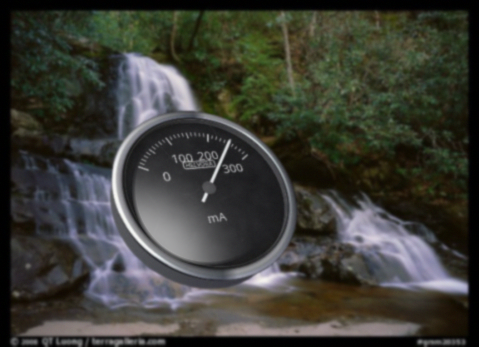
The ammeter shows 250 mA
